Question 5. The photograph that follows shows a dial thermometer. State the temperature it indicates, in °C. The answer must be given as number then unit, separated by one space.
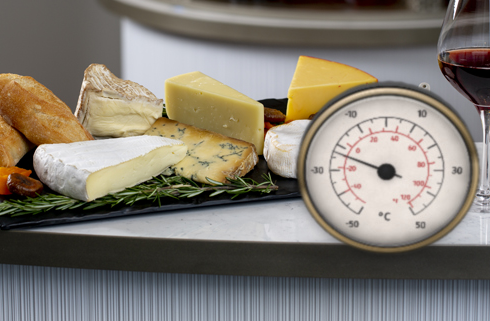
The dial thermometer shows -22.5 °C
